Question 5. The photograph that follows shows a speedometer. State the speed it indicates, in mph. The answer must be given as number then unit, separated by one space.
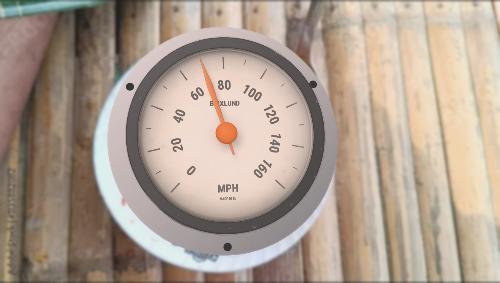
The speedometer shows 70 mph
